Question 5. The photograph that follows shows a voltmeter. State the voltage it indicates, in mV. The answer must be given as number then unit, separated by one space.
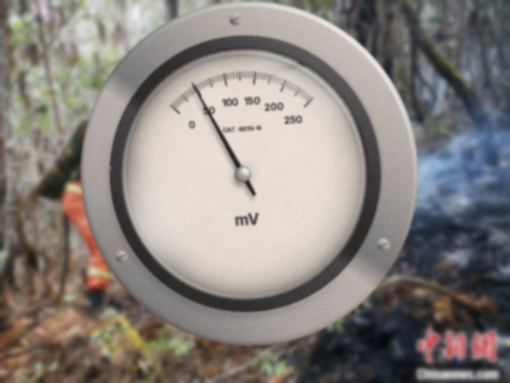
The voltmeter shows 50 mV
